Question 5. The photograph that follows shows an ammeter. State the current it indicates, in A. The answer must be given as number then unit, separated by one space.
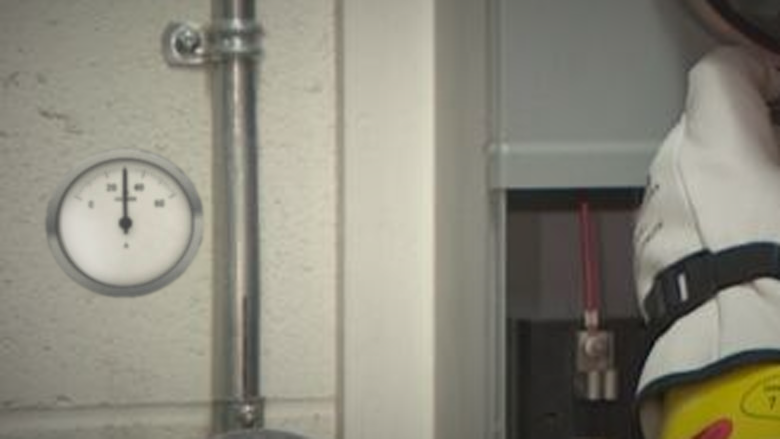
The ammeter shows 30 A
